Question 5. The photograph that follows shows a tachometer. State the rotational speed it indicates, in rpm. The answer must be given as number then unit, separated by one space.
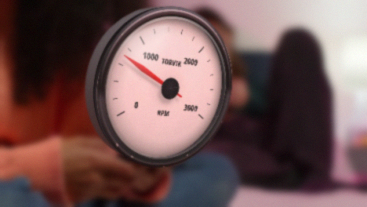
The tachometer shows 700 rpm
